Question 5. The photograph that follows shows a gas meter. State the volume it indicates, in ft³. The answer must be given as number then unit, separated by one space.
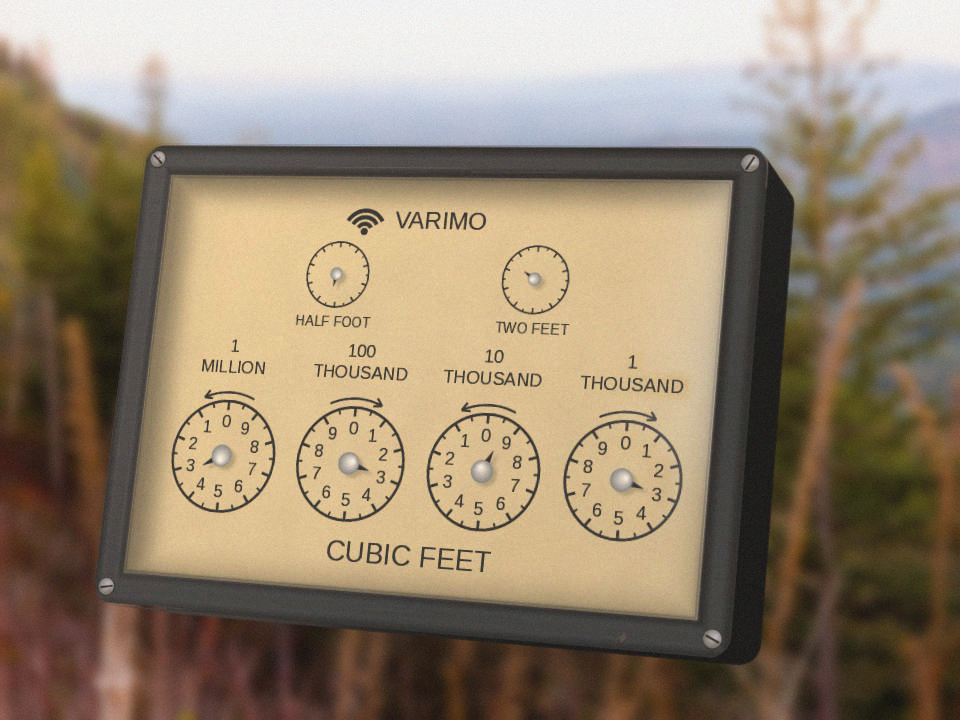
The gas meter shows 329300 ft³
